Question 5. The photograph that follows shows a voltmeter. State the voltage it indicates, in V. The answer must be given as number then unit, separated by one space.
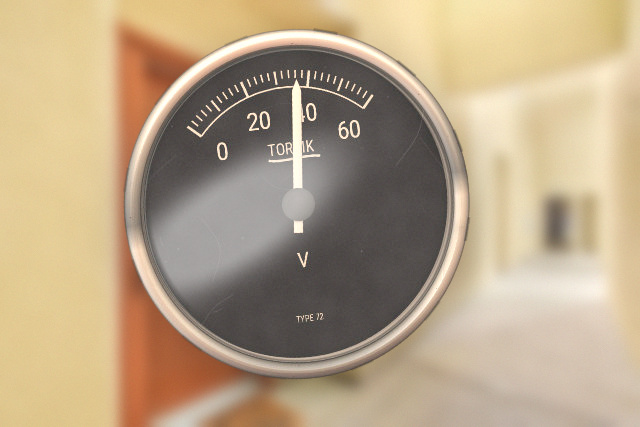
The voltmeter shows 36 V
